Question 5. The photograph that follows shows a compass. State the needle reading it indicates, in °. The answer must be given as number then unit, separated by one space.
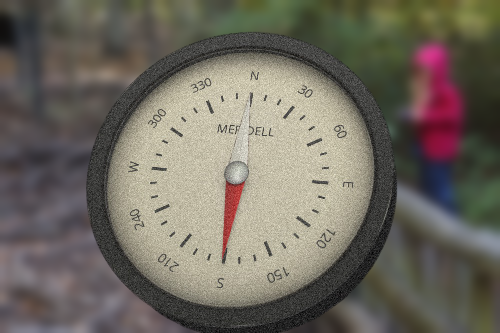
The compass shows 180 °
